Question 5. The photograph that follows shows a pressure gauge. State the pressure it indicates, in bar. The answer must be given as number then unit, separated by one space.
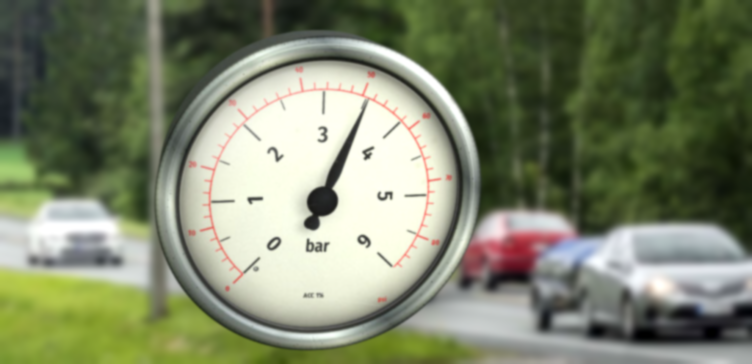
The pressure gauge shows 3.5 bar
